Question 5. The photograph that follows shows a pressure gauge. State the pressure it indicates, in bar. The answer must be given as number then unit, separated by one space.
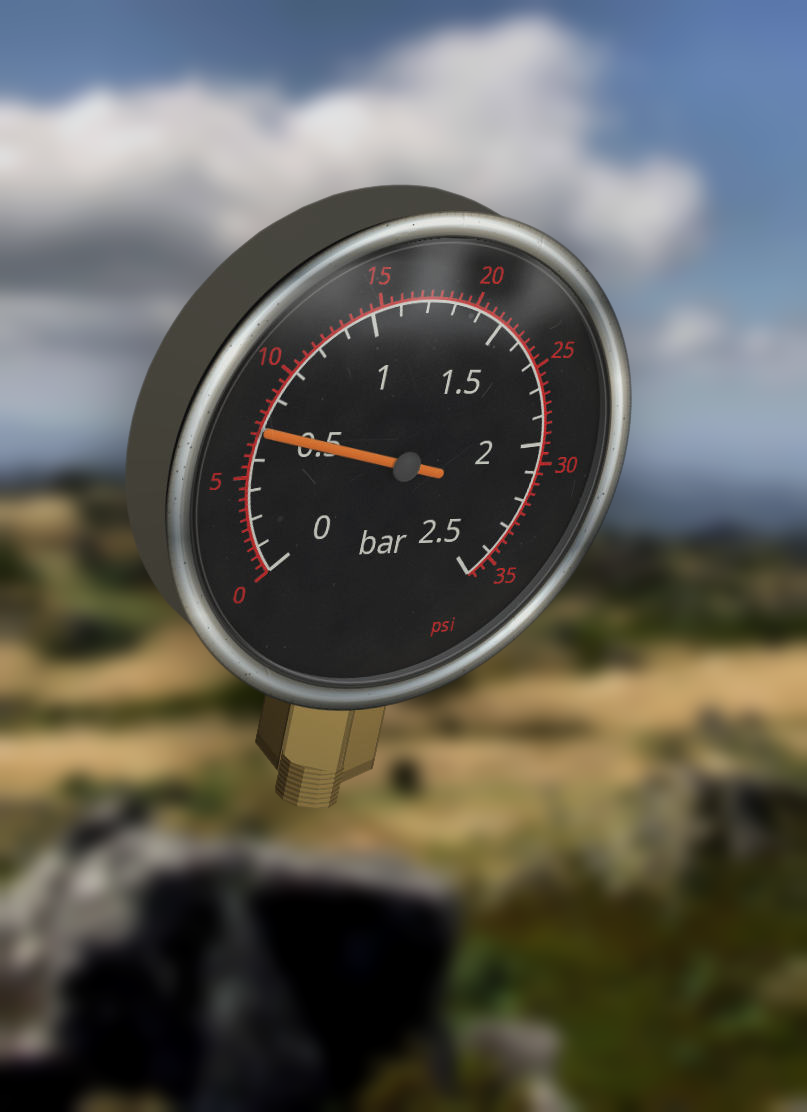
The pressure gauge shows 0.5 bar
